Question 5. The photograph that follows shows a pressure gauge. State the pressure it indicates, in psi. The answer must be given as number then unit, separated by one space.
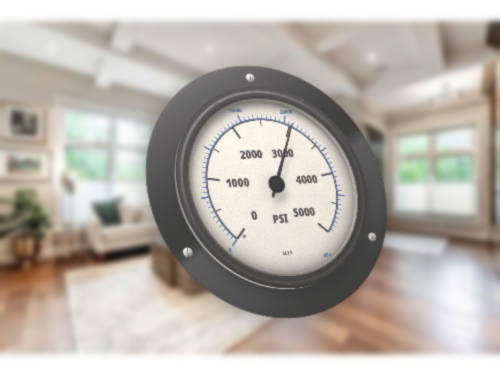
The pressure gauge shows 3000 psi
